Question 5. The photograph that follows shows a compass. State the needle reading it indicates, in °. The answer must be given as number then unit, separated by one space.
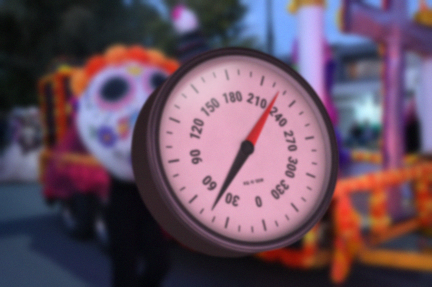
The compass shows 225 °
